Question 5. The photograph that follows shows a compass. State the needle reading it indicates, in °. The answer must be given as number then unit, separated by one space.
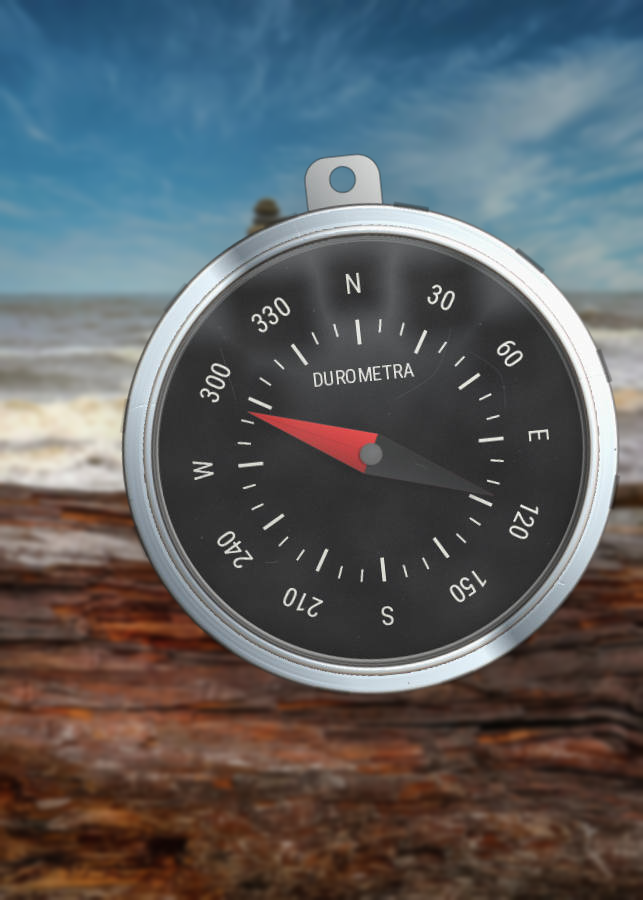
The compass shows 295 °
